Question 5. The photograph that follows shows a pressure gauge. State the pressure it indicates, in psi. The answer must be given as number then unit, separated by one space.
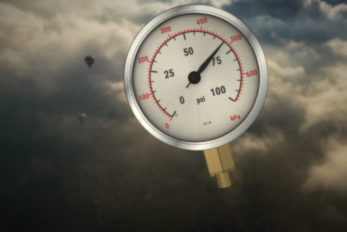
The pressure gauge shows 70 psi
